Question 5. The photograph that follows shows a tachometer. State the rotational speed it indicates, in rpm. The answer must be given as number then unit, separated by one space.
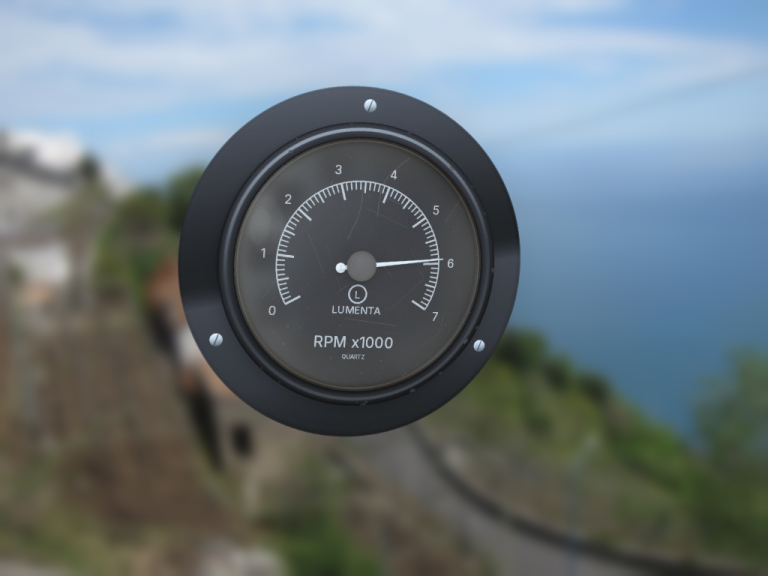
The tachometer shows 5900 rpm
